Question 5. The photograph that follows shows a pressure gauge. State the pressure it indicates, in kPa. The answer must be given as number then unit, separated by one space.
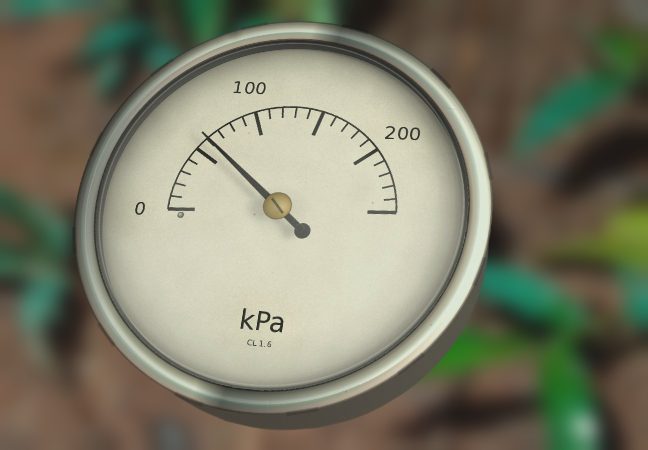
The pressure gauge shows 60 kPa
